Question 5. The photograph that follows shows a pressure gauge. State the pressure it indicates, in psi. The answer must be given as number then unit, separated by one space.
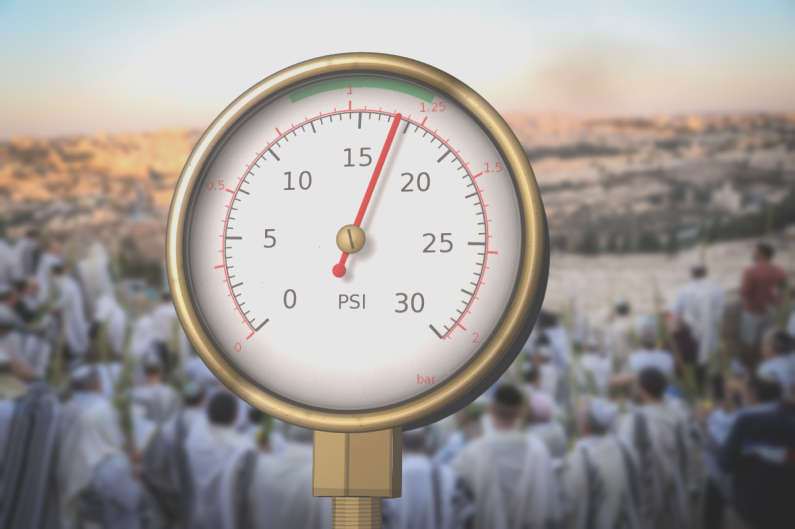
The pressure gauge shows 17 psi
